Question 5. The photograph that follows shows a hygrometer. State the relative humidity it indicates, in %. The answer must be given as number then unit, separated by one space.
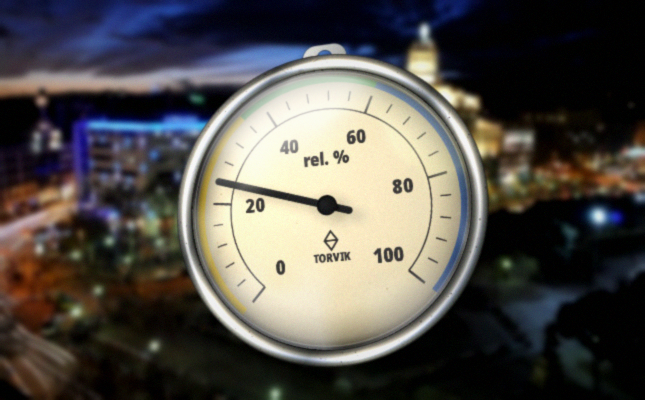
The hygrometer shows 24 %
